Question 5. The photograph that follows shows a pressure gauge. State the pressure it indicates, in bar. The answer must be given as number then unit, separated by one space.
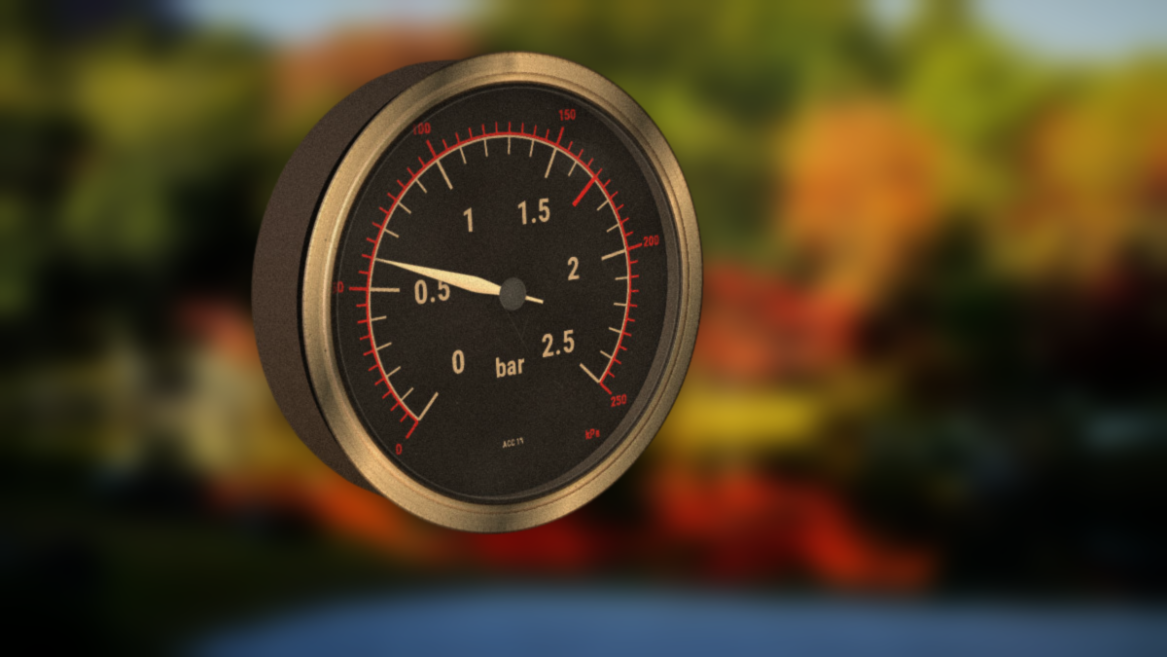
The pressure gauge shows 0.6 bar
